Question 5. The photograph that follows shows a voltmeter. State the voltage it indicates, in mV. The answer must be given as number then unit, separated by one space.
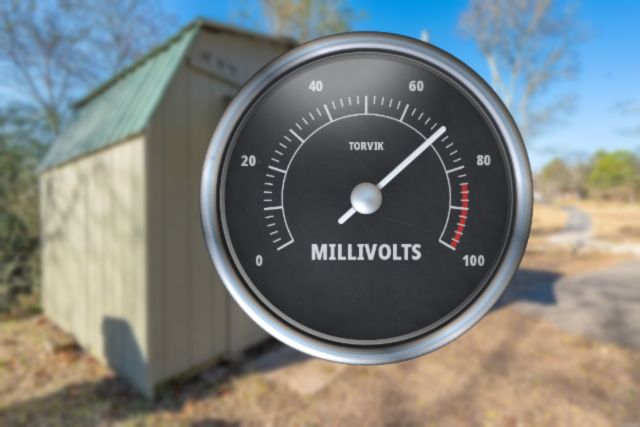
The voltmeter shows 70 mV
